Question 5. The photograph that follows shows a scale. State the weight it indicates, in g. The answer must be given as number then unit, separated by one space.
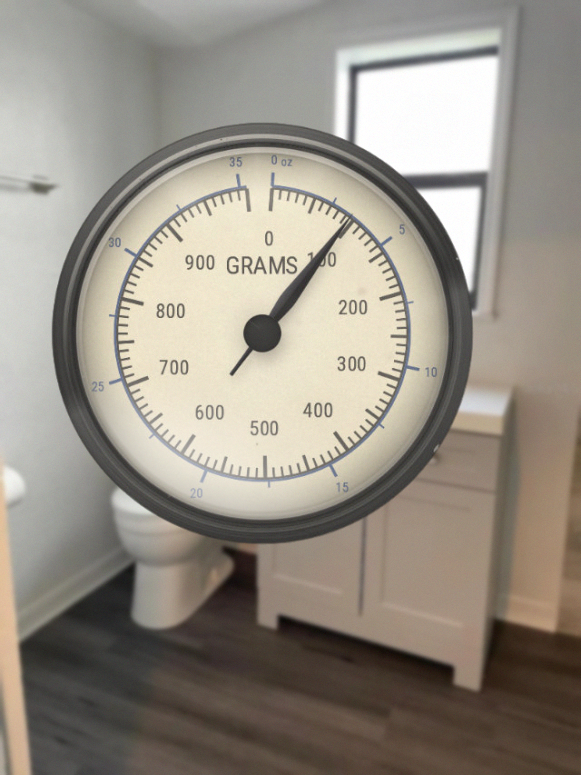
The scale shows 95 g
